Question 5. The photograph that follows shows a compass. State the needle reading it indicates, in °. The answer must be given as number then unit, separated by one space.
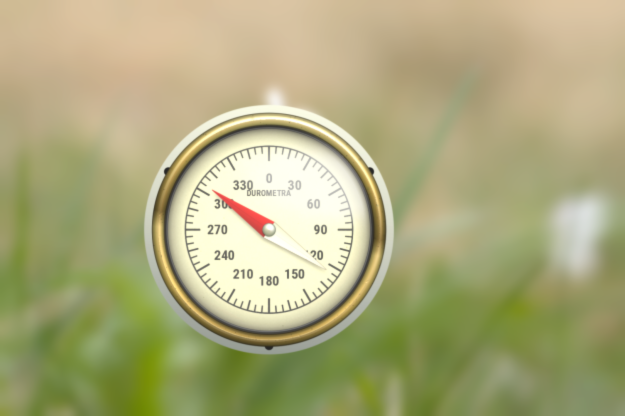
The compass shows 305 °
